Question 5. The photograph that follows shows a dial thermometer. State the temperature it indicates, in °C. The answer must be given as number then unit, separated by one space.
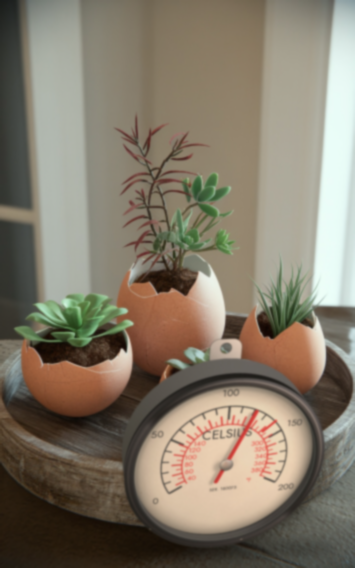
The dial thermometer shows 120 °C
